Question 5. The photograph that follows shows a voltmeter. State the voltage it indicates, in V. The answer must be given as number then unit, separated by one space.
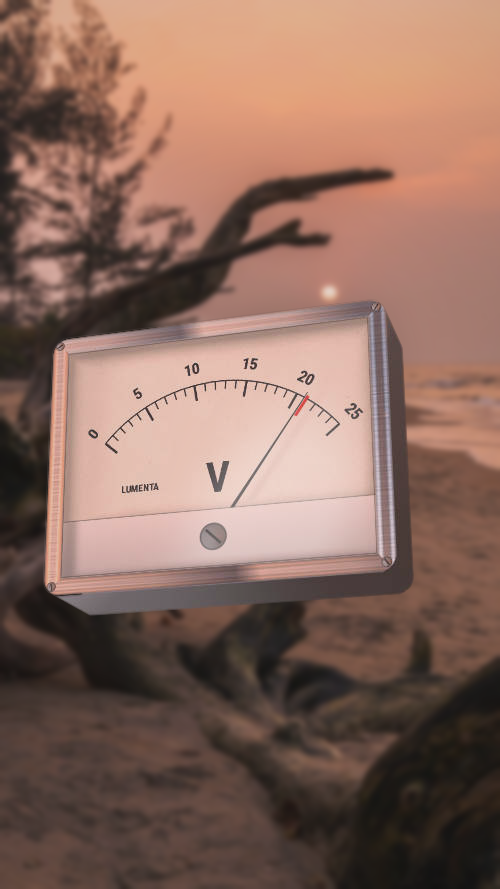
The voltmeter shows 21 V
